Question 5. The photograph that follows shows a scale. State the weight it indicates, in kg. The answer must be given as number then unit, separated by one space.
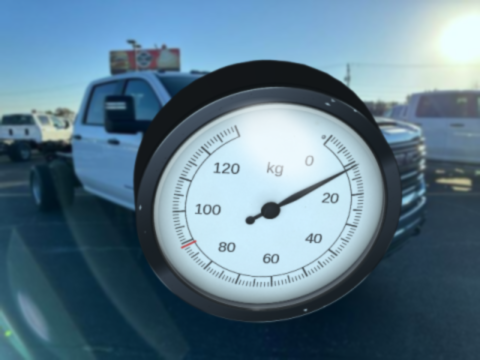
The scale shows 10 kg
